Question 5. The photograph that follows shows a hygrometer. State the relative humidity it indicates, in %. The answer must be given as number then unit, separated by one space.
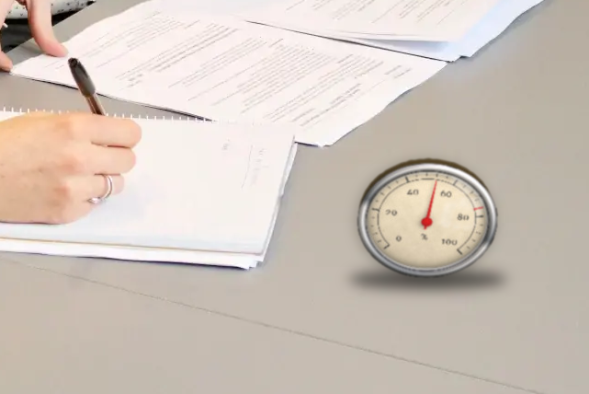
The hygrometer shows 52 %
